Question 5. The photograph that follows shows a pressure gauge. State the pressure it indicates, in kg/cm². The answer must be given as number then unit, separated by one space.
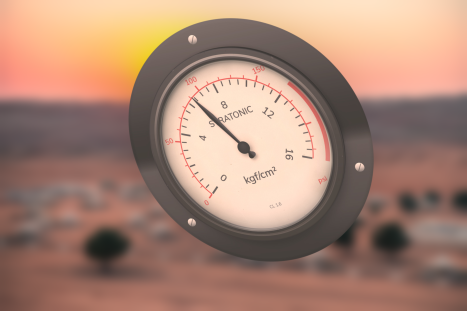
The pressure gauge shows 6.5 kg/cm²
